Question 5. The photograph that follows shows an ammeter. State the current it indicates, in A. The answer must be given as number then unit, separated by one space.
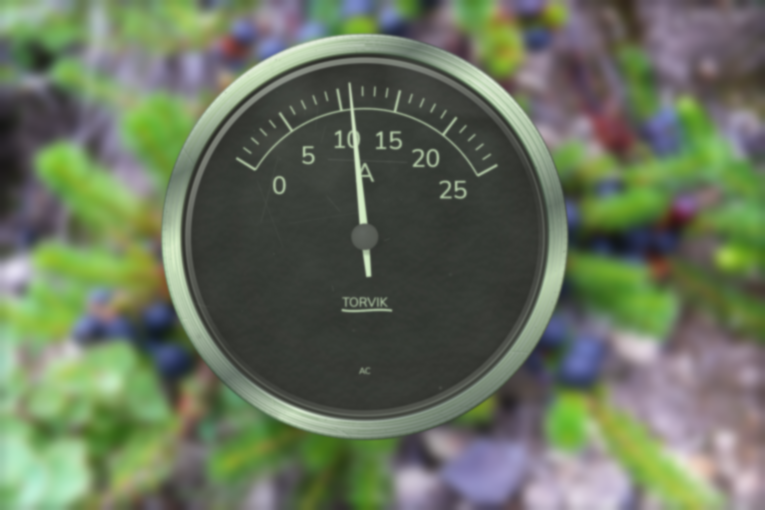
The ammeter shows 11 A
